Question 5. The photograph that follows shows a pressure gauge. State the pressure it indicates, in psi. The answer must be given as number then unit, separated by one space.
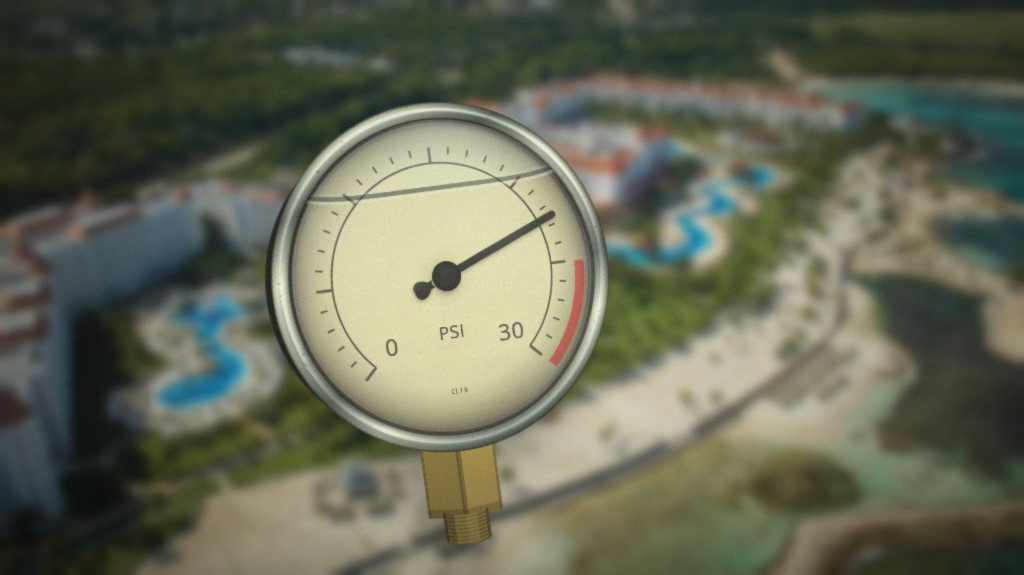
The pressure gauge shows 22.5 psi
